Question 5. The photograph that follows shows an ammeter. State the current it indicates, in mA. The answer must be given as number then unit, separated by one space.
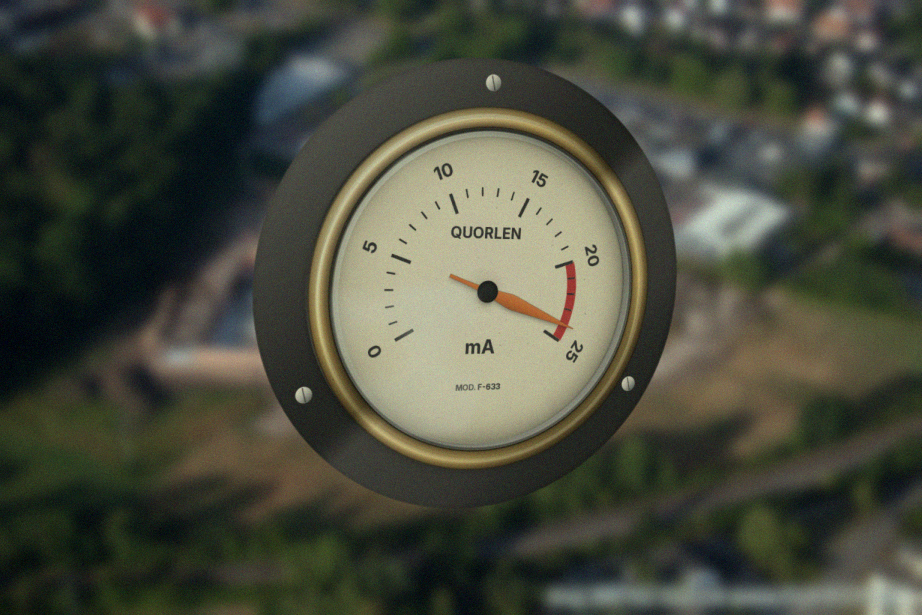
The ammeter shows 24 mA
